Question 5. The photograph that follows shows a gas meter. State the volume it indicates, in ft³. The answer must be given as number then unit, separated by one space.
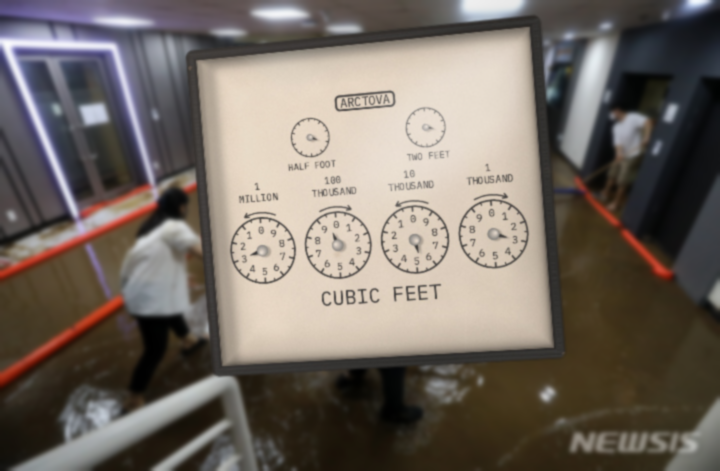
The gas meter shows 295300 ft³
